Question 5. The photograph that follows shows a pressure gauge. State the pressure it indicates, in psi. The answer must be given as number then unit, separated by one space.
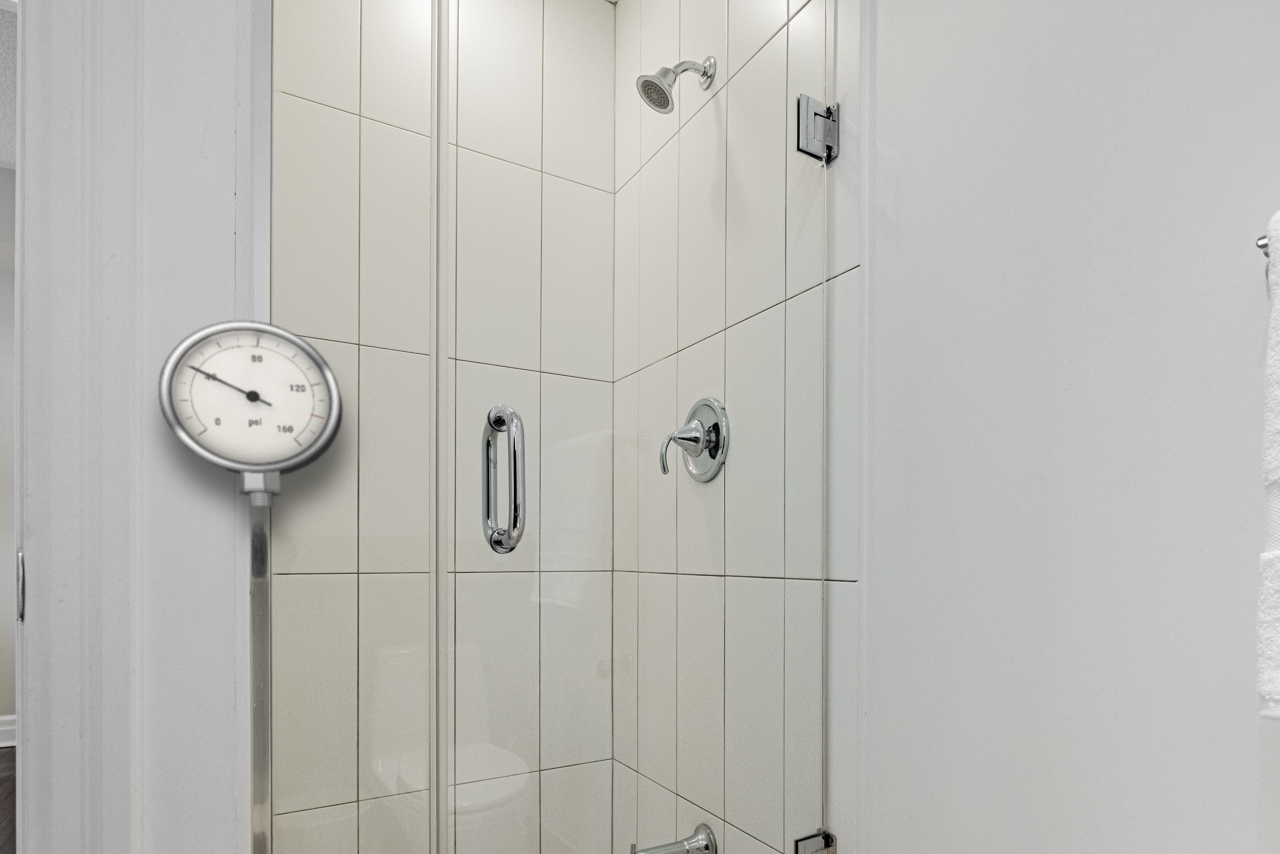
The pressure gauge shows 40 psi
